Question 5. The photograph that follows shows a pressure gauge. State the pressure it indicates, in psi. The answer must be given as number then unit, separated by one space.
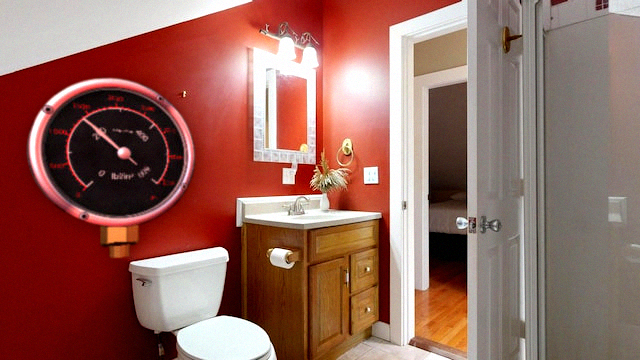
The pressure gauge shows 200 psi
